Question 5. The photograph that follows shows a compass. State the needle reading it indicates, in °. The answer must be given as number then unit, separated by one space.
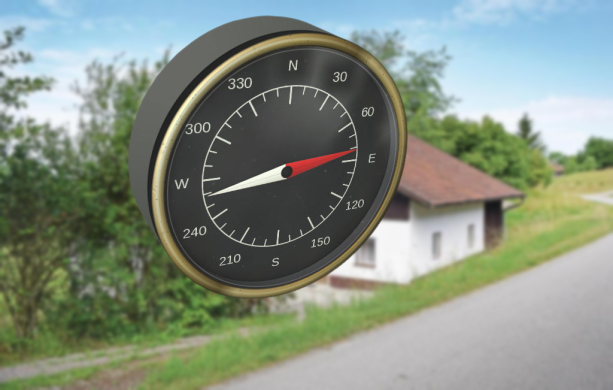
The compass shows 80 °
